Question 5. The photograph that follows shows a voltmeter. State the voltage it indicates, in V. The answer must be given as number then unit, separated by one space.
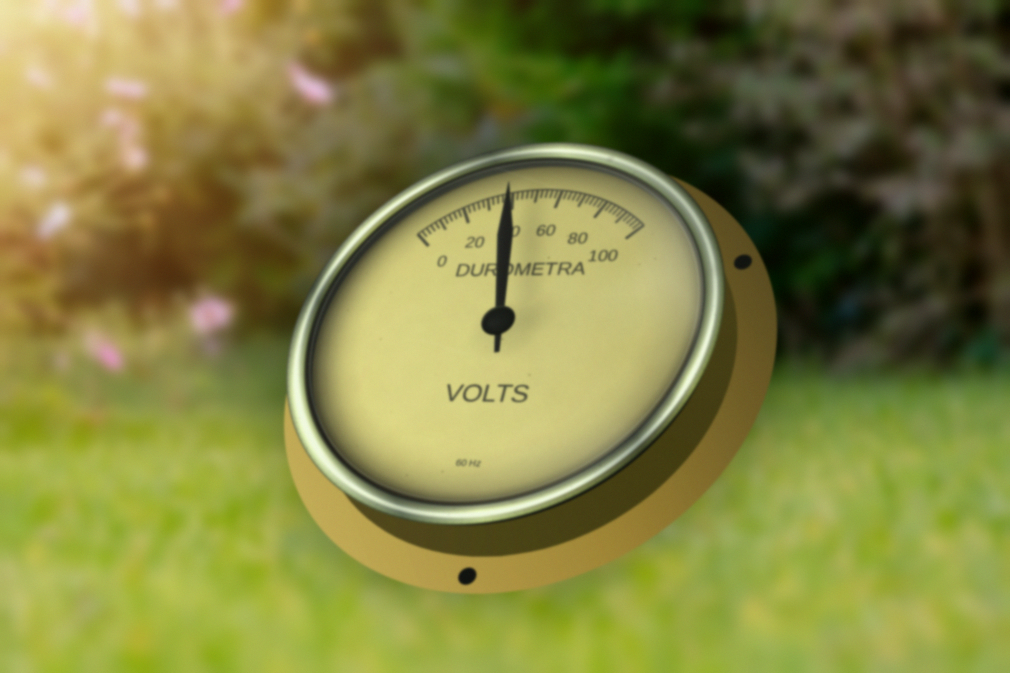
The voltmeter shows 40 V
